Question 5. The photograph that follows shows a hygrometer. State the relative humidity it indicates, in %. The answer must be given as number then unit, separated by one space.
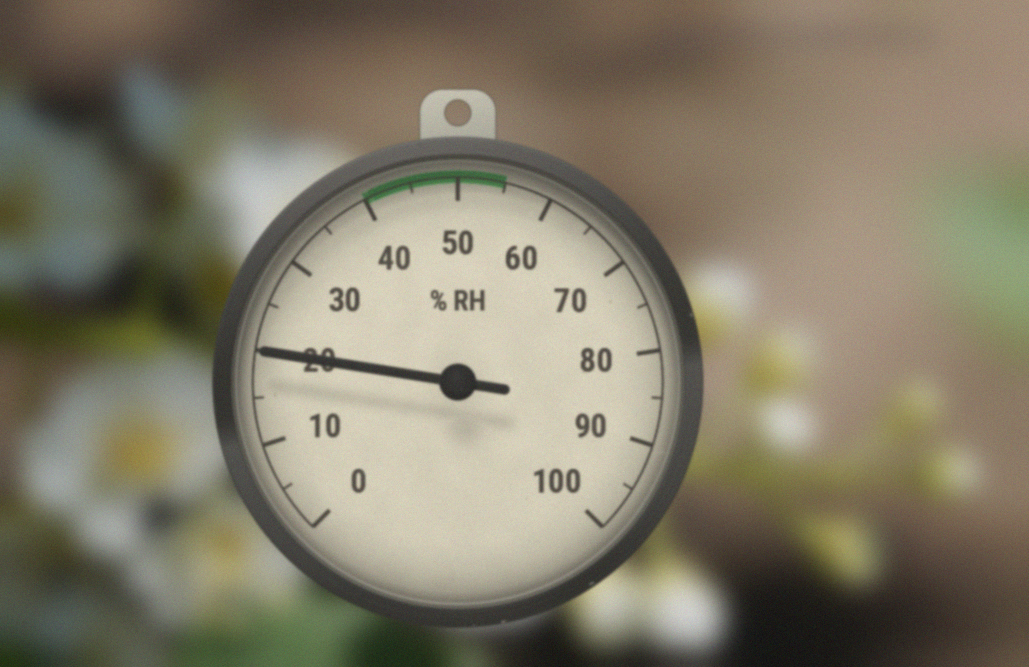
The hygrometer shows 20 %
